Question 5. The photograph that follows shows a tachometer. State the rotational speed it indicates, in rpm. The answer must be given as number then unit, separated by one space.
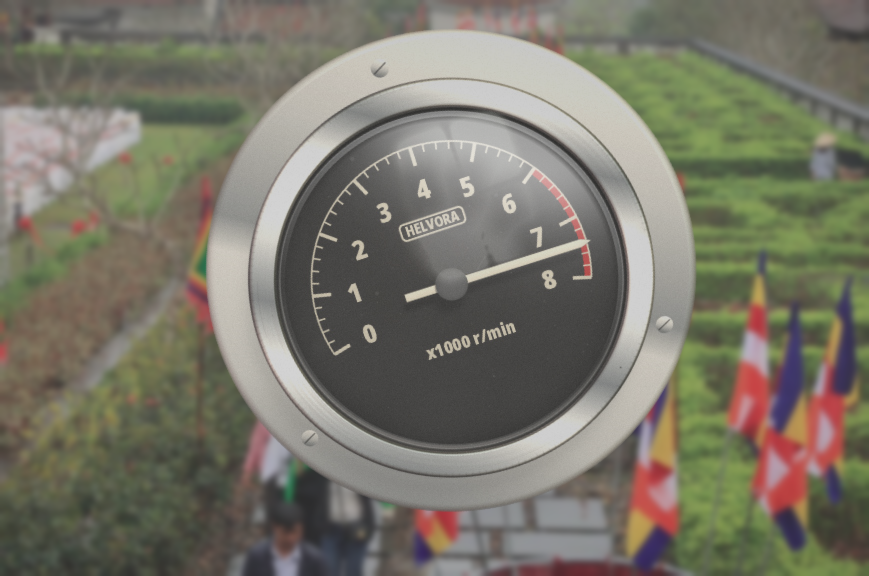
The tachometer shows 7400 rpm
